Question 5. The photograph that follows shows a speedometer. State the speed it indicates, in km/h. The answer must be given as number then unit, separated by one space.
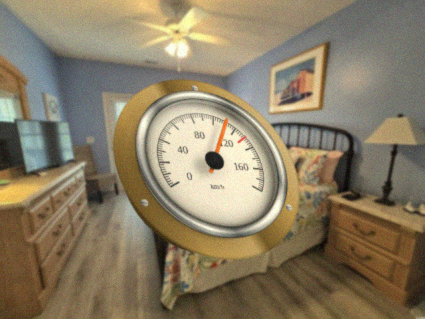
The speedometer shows 110 km/h
